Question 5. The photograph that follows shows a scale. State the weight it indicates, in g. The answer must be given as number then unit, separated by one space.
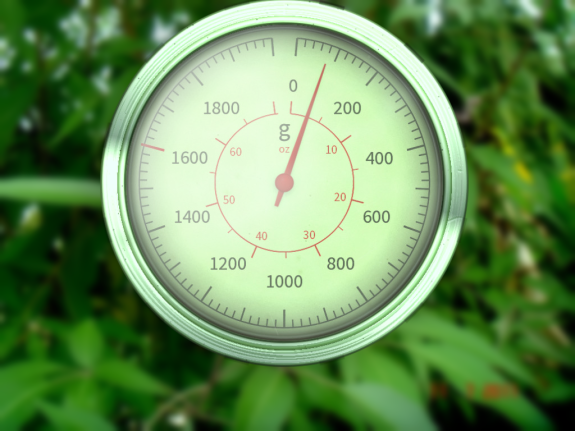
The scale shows 80 g
